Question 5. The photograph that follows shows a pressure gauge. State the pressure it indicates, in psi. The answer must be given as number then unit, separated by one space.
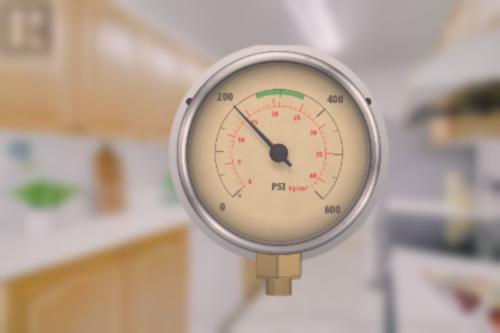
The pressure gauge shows 200 psi
